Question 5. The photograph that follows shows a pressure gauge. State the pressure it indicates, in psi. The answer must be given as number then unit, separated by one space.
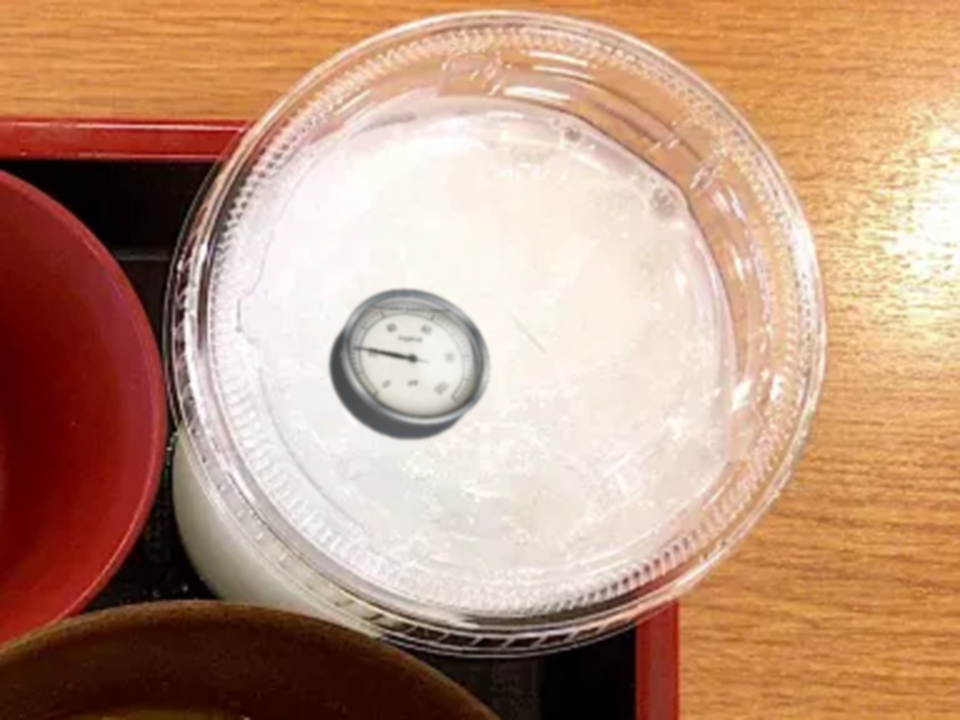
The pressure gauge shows 20 psi
